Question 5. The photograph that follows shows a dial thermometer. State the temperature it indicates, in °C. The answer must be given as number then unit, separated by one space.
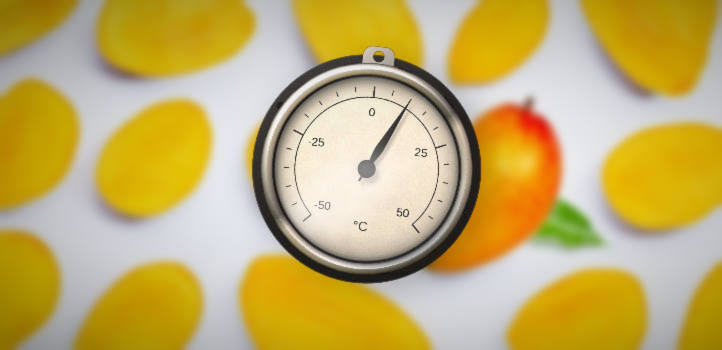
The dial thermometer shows 10 °C
